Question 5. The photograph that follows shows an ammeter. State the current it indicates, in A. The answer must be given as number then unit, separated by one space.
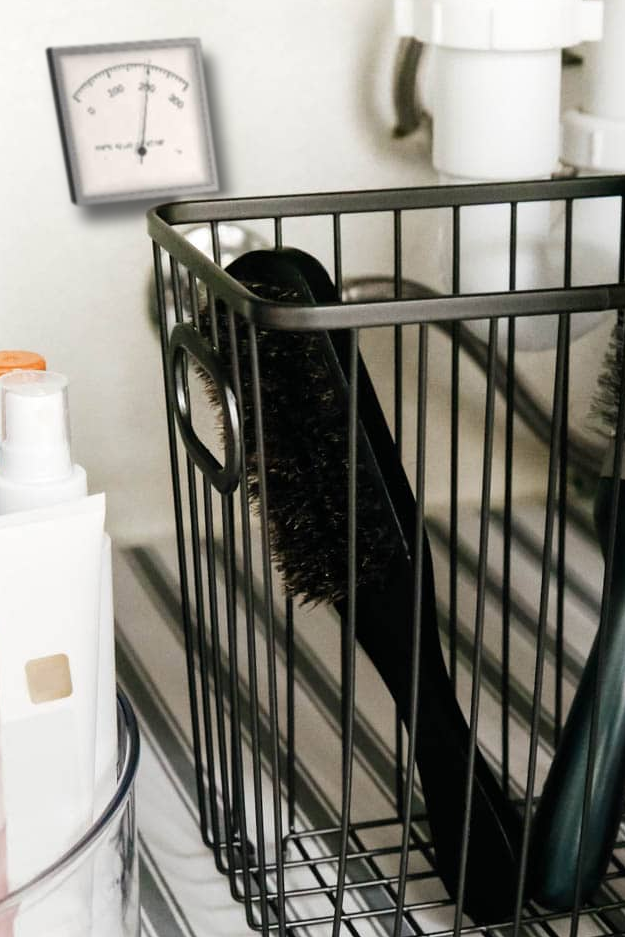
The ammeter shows 200 A
